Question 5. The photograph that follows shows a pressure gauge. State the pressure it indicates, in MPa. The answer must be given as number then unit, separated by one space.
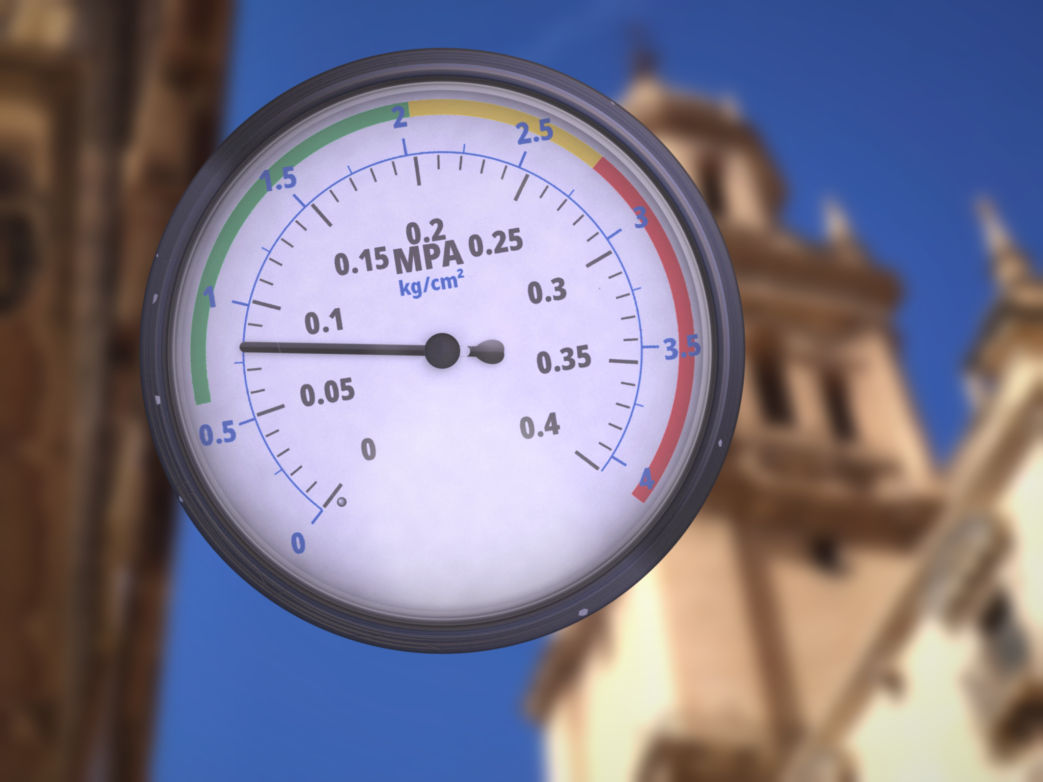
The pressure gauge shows 0.08 MPa
